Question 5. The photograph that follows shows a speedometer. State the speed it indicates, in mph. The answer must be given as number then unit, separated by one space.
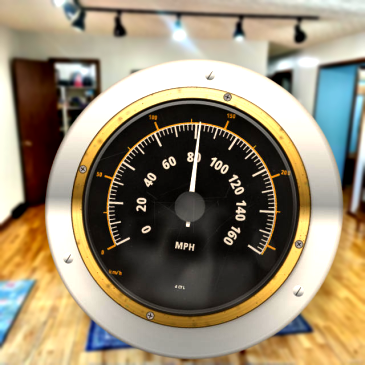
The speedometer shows 82 mph
